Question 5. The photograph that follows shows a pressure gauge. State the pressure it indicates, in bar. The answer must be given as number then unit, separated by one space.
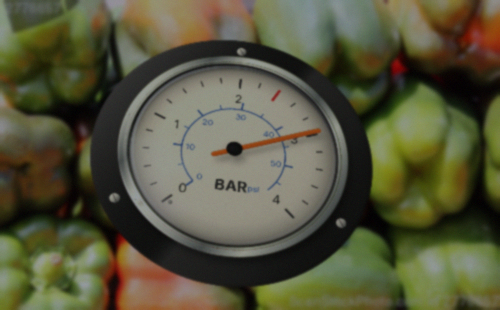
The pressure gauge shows 3 bar
